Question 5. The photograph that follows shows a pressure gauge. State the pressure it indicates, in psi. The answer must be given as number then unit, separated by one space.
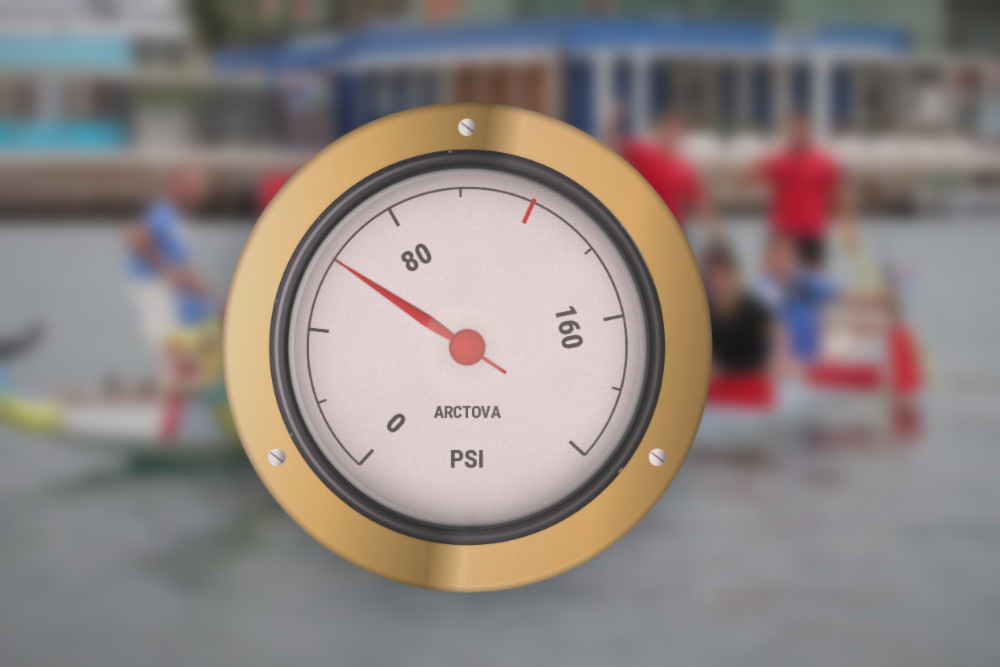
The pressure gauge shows 60 psi
